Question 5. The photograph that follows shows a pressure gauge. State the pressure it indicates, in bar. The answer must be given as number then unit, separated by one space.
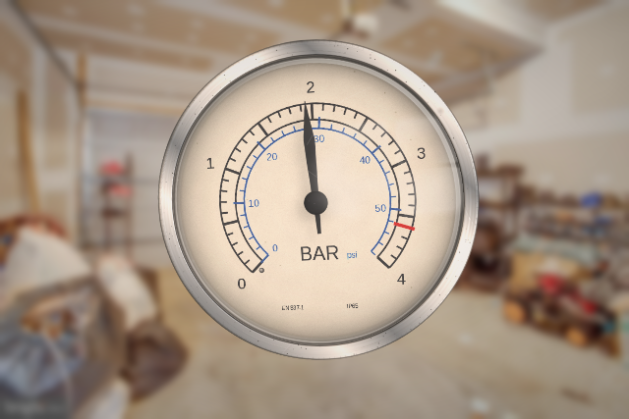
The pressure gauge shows 1.95 bar
